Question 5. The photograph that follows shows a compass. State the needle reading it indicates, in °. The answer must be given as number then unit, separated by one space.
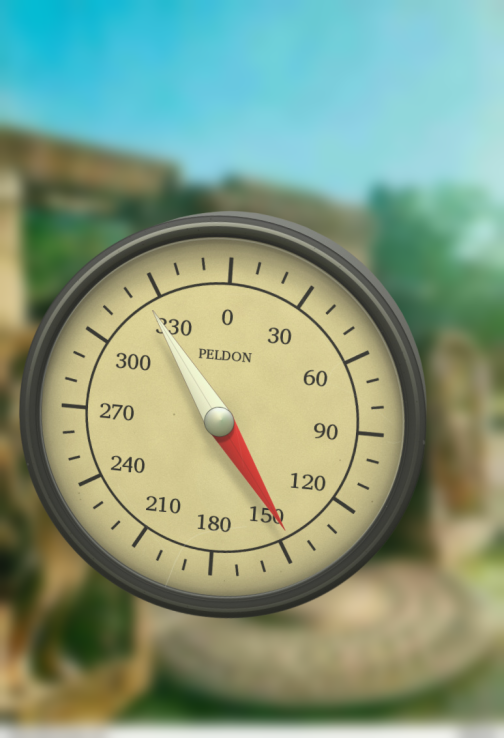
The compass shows 145 °
